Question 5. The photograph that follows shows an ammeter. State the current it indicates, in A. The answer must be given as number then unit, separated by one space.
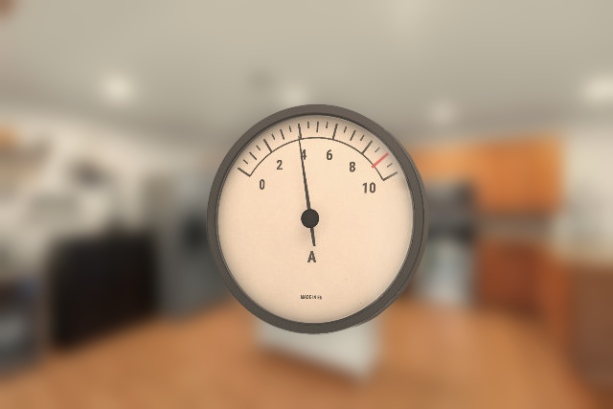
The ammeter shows 4 A
